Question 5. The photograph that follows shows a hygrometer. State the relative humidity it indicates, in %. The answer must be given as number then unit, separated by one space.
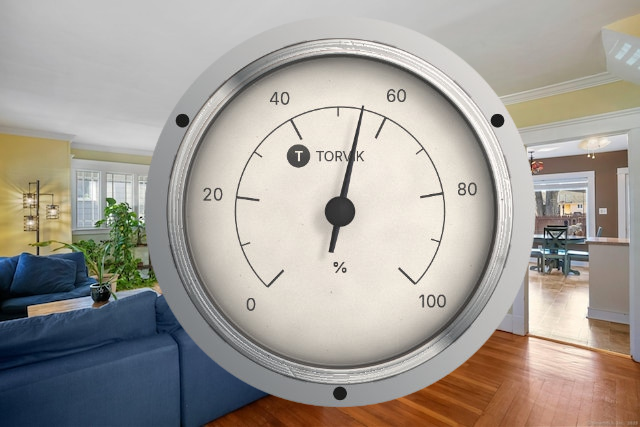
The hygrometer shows 55 %
